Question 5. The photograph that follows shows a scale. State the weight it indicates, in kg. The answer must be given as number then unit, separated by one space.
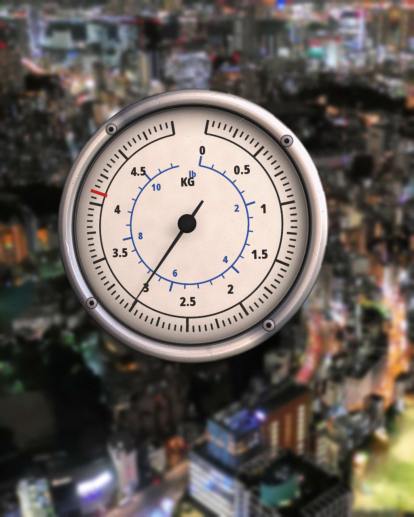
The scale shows 3 kg
